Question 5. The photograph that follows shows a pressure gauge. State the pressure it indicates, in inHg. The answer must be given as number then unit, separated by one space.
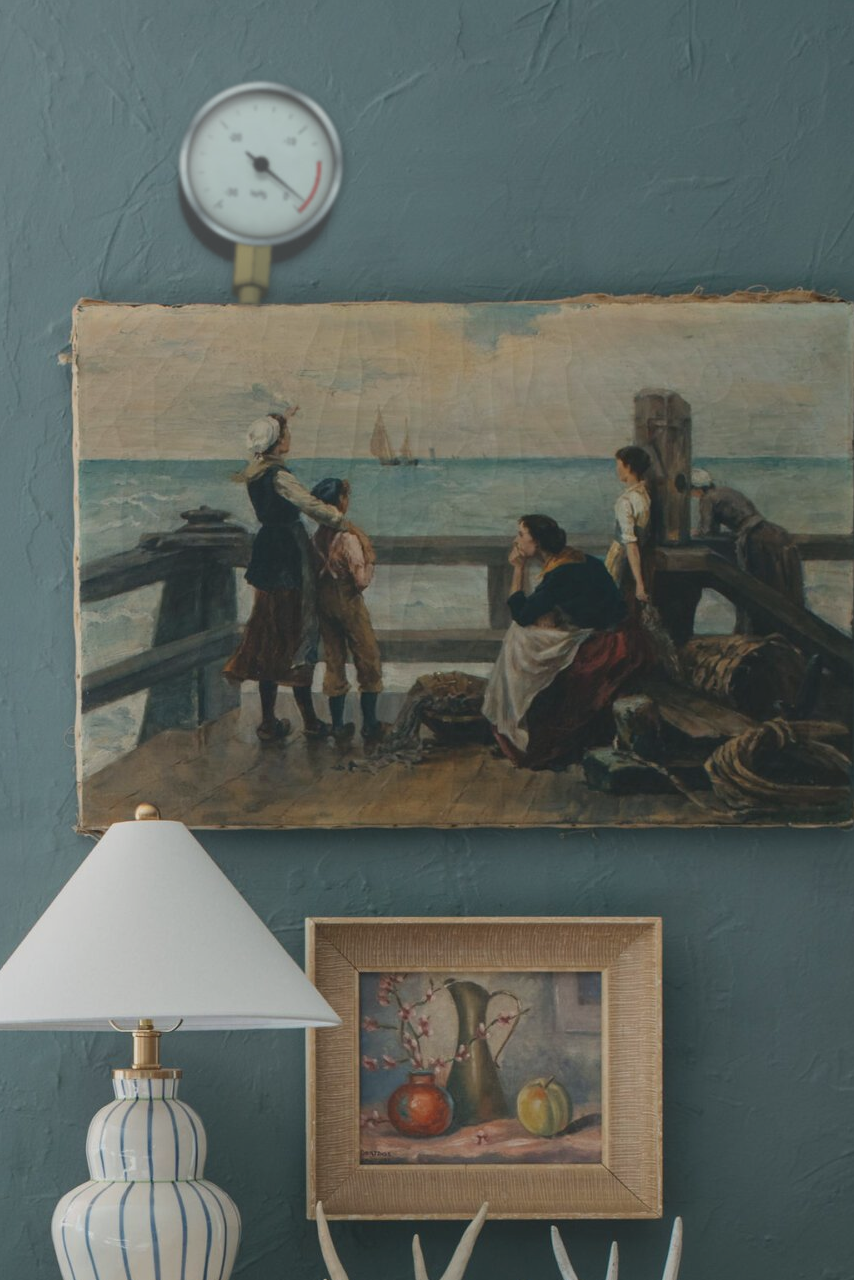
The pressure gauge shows -1 inHg
